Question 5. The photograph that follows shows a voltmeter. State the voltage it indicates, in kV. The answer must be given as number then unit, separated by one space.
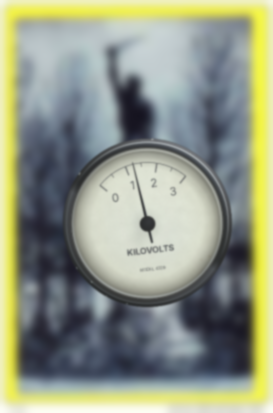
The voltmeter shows 1.25 kV
